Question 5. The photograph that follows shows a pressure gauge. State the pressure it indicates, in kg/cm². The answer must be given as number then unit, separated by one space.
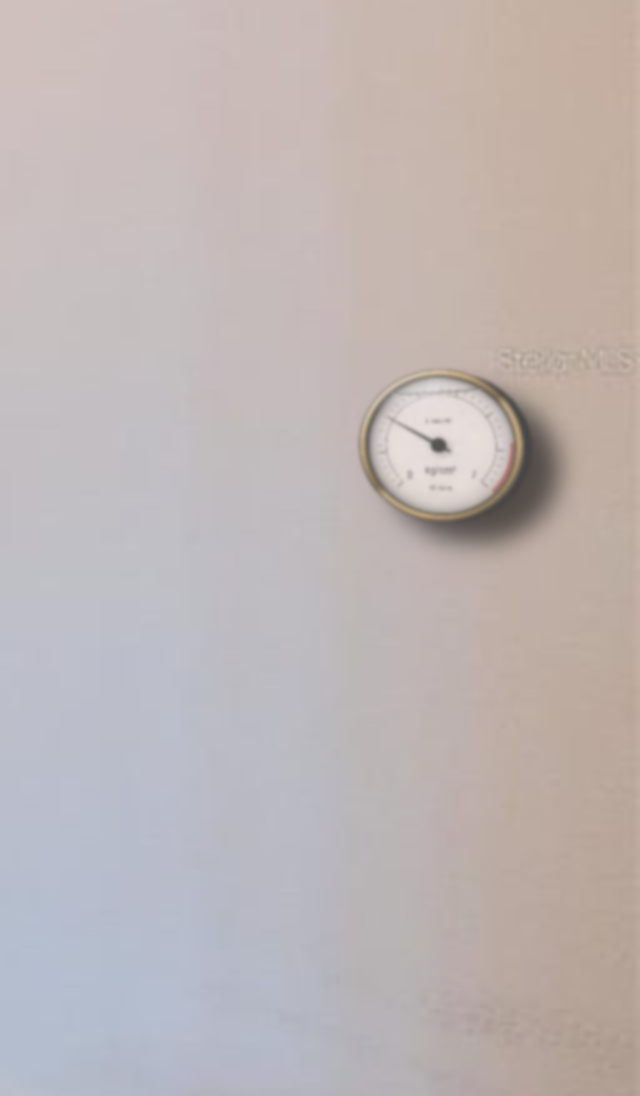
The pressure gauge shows 2 kg/cm²
